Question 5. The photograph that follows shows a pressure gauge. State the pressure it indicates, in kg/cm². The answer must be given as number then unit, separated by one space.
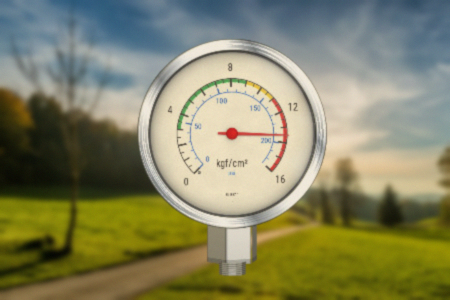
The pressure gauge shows 13.5 kg/cm²
